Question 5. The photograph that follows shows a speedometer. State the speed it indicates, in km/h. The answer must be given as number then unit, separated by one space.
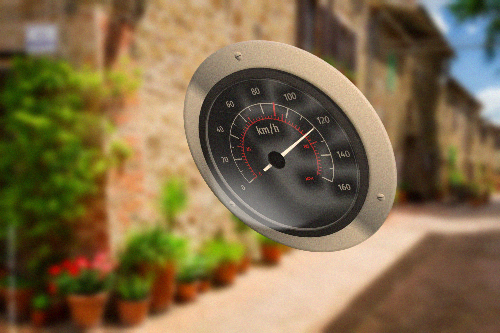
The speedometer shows 120 km/h
